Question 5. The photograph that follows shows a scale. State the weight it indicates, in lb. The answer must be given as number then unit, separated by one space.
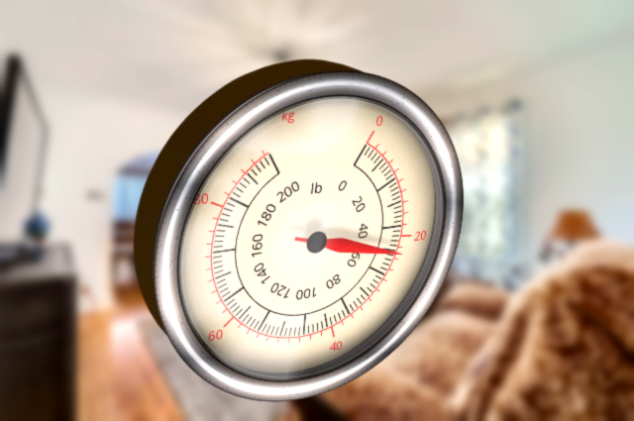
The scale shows 50 lb
